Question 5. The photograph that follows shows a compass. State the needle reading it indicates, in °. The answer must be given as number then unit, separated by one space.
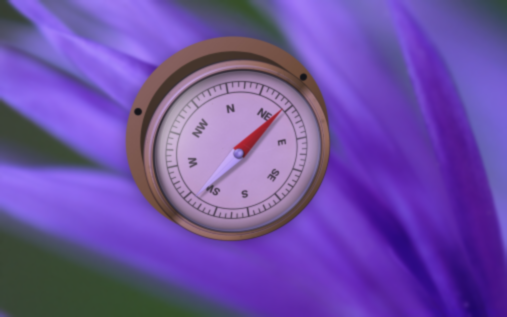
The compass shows 55 °
